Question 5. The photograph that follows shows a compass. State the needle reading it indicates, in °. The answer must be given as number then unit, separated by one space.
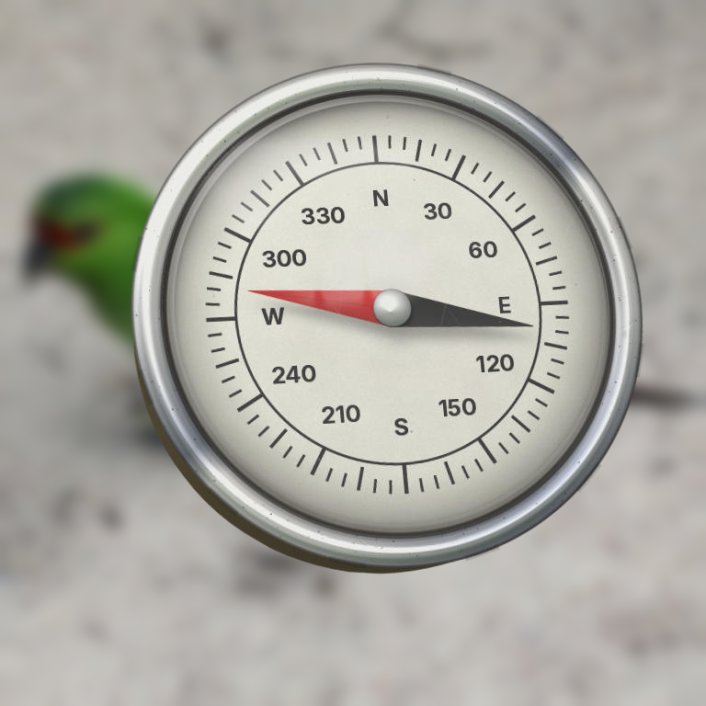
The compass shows 280 °
